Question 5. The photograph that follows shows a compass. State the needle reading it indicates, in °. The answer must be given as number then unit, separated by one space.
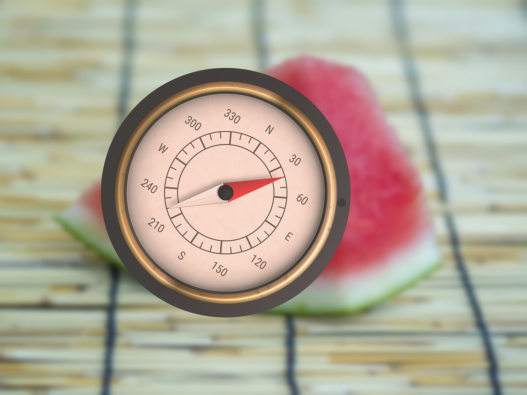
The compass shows 40 °
